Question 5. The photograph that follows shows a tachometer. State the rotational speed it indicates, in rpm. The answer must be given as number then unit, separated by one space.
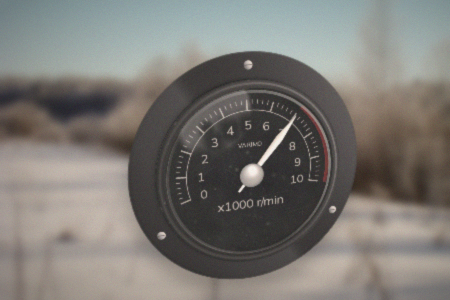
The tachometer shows 7000 rpm
